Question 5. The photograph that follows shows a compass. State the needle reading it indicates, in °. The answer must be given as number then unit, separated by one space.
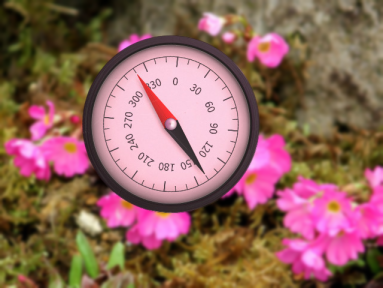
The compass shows 320 °
